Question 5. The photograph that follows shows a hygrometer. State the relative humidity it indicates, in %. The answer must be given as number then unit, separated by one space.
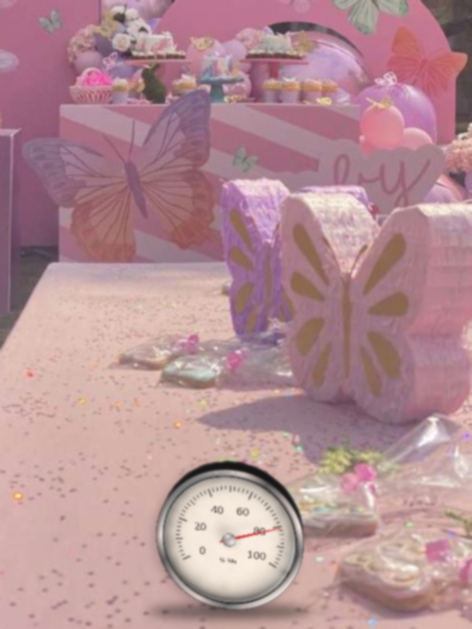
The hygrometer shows 80 %
